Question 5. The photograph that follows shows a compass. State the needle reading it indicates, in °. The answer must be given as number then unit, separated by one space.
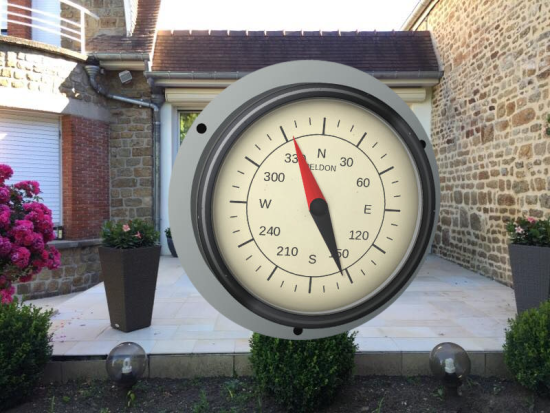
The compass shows 335 °
